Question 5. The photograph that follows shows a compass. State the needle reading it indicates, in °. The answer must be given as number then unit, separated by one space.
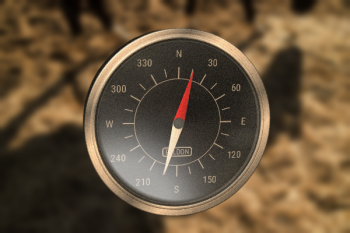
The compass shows 15 °
